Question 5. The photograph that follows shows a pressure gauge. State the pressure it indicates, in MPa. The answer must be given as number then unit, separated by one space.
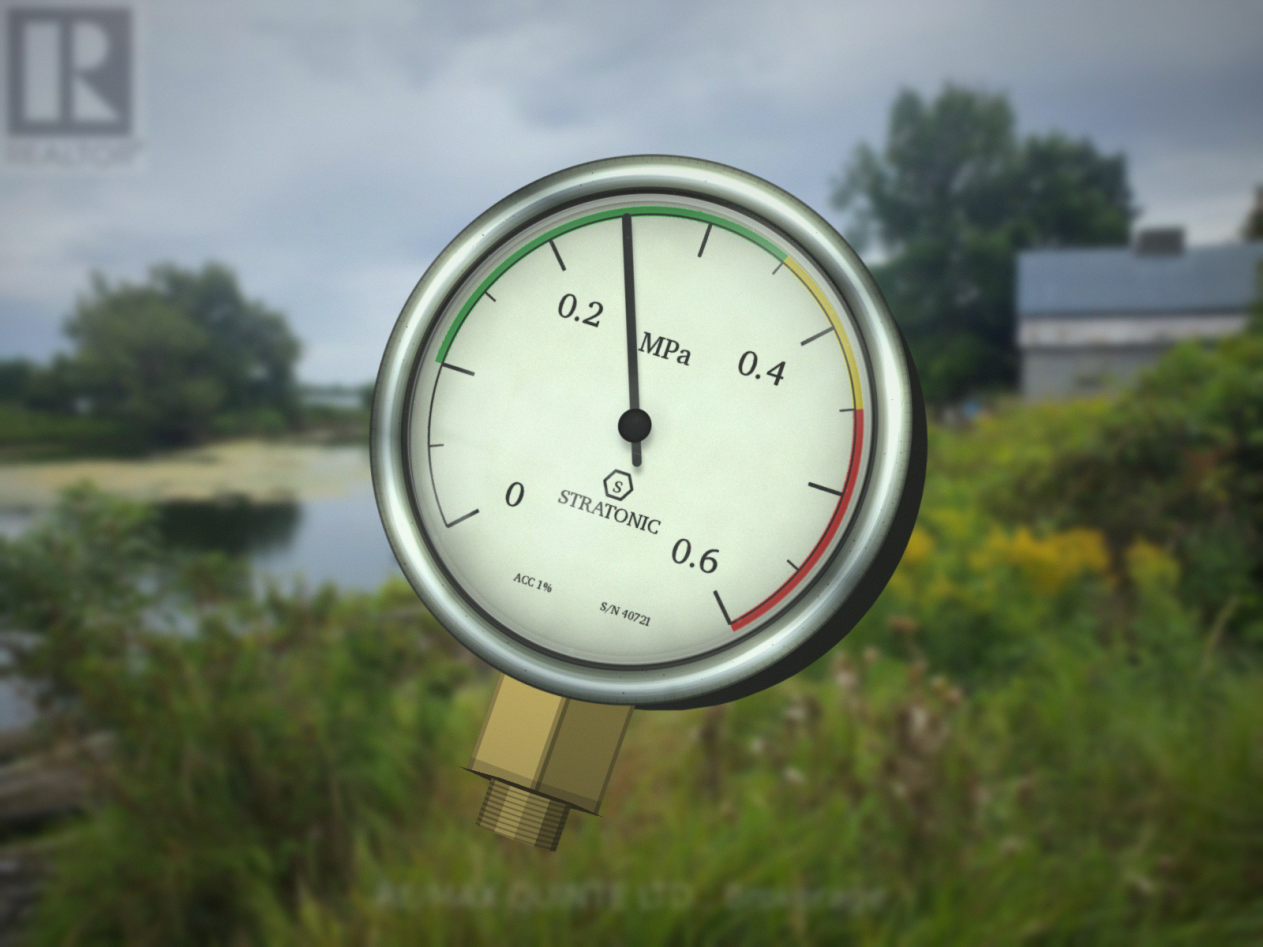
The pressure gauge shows 0.25 MPa
